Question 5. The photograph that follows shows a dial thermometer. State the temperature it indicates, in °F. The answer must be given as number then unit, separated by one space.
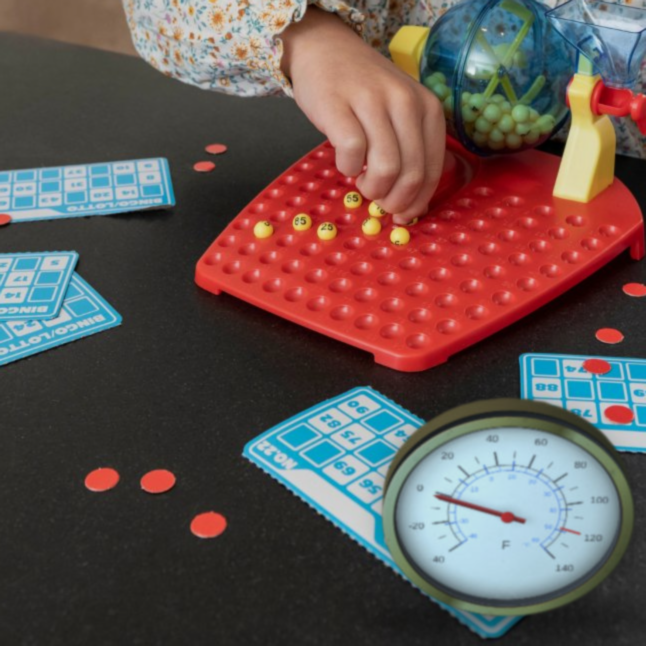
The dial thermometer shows 0 °F
